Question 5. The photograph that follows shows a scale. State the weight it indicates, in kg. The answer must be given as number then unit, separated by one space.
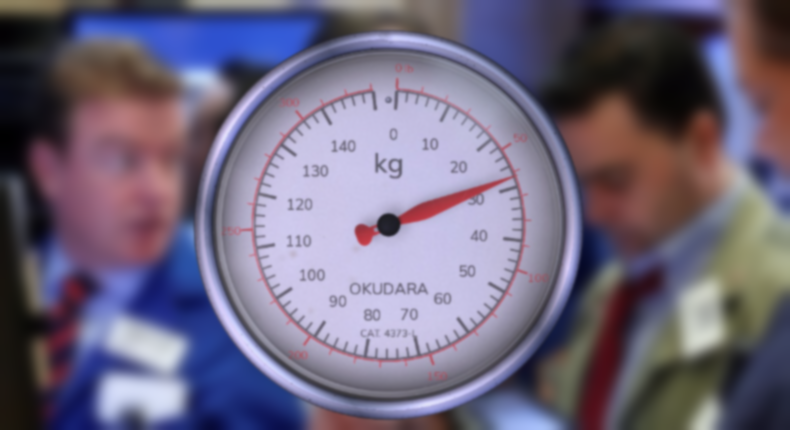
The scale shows 28 kg
